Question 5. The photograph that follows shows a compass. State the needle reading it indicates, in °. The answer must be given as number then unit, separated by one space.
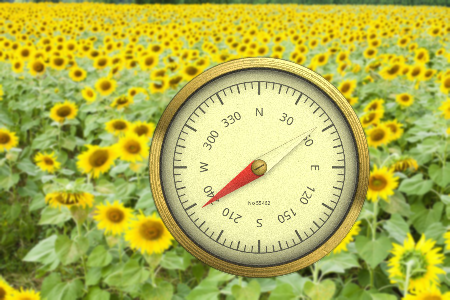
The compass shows 235 °
